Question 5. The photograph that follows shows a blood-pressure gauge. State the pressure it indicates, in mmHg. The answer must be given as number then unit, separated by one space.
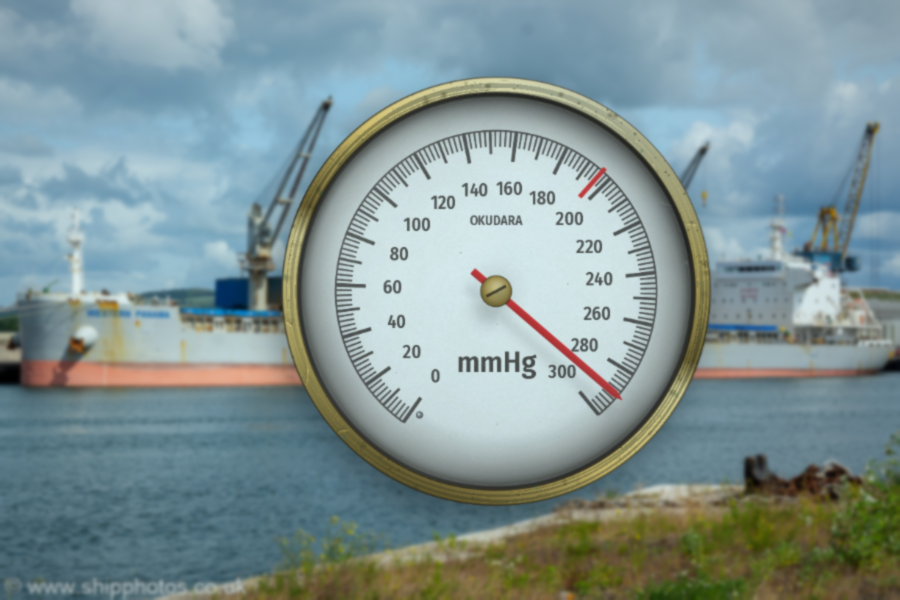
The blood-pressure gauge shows 290 mmHg
